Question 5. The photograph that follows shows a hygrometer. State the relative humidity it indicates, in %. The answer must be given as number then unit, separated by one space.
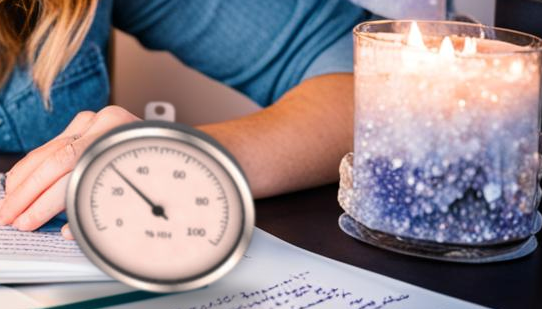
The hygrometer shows 30 %
